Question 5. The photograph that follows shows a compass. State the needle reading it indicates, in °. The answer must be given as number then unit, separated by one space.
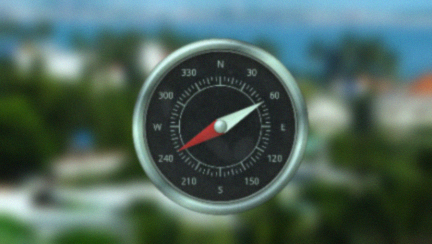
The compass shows 240 °
